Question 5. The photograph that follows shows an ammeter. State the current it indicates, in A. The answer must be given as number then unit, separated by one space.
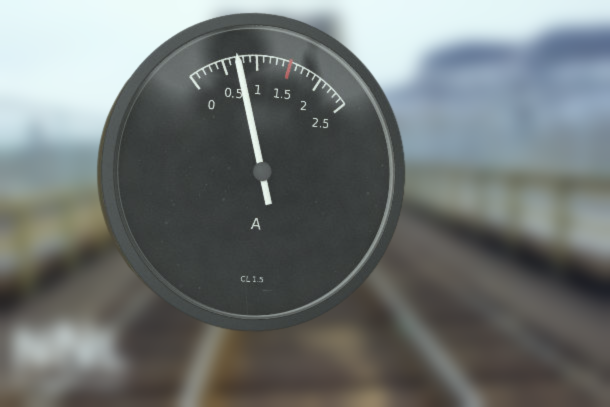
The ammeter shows 0.7 A
